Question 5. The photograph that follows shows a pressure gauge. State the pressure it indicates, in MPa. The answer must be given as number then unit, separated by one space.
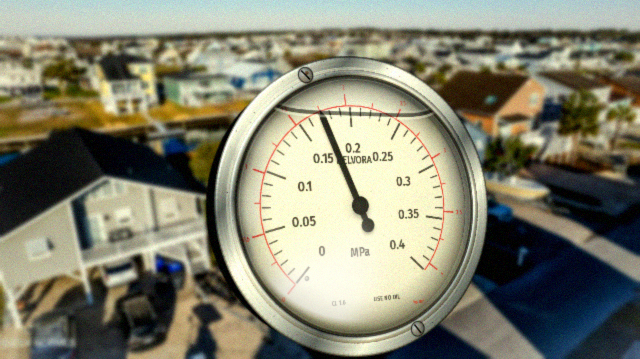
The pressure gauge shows 0.17 MPa
